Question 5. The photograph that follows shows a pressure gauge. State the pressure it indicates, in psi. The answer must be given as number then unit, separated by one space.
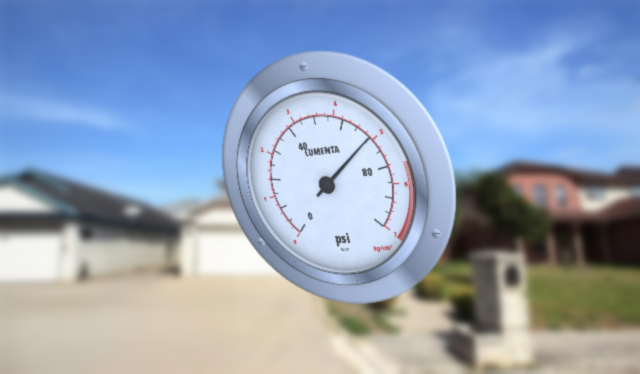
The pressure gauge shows 70 psi
